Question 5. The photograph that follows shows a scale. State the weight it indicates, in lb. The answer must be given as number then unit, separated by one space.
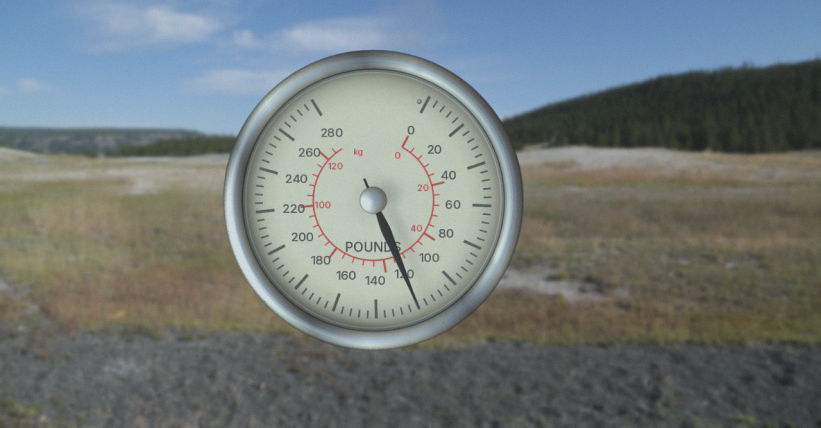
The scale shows 120 lb
